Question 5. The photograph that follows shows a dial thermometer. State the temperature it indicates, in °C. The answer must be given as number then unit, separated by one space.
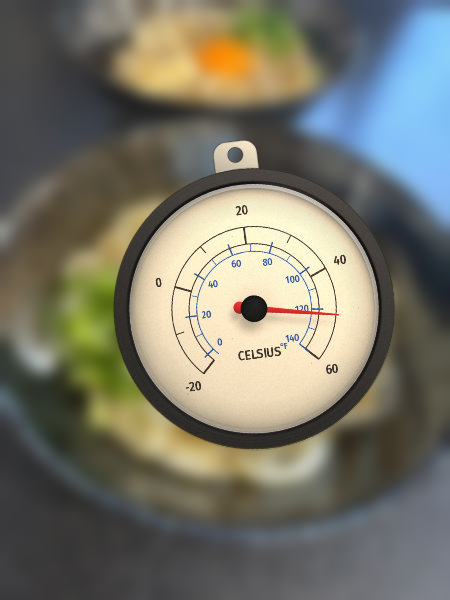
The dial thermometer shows 50 °C
